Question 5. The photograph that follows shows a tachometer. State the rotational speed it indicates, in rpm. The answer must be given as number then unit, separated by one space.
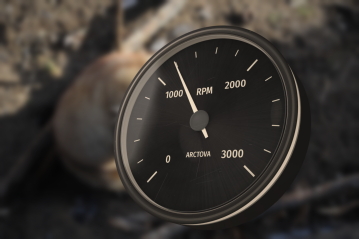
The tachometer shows 1200 rpm
